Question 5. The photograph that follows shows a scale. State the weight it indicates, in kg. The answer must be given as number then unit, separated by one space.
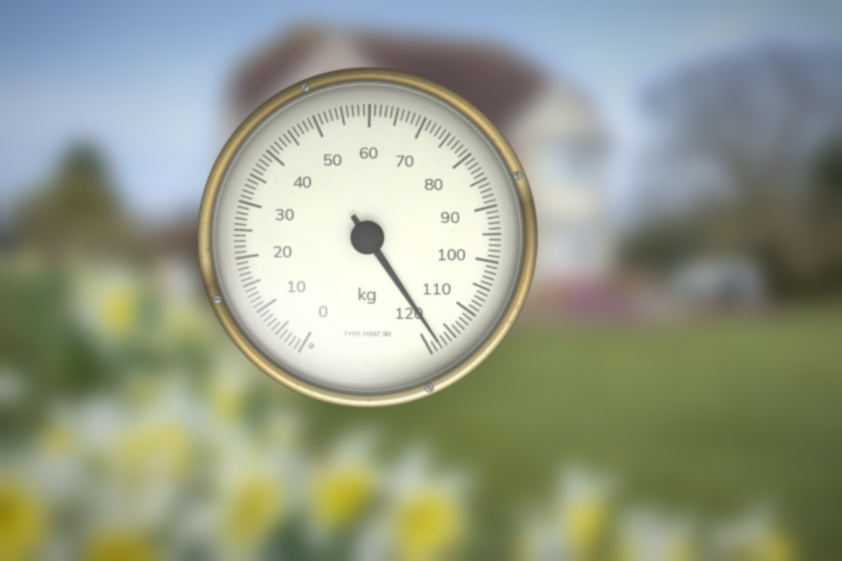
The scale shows 118 kg
